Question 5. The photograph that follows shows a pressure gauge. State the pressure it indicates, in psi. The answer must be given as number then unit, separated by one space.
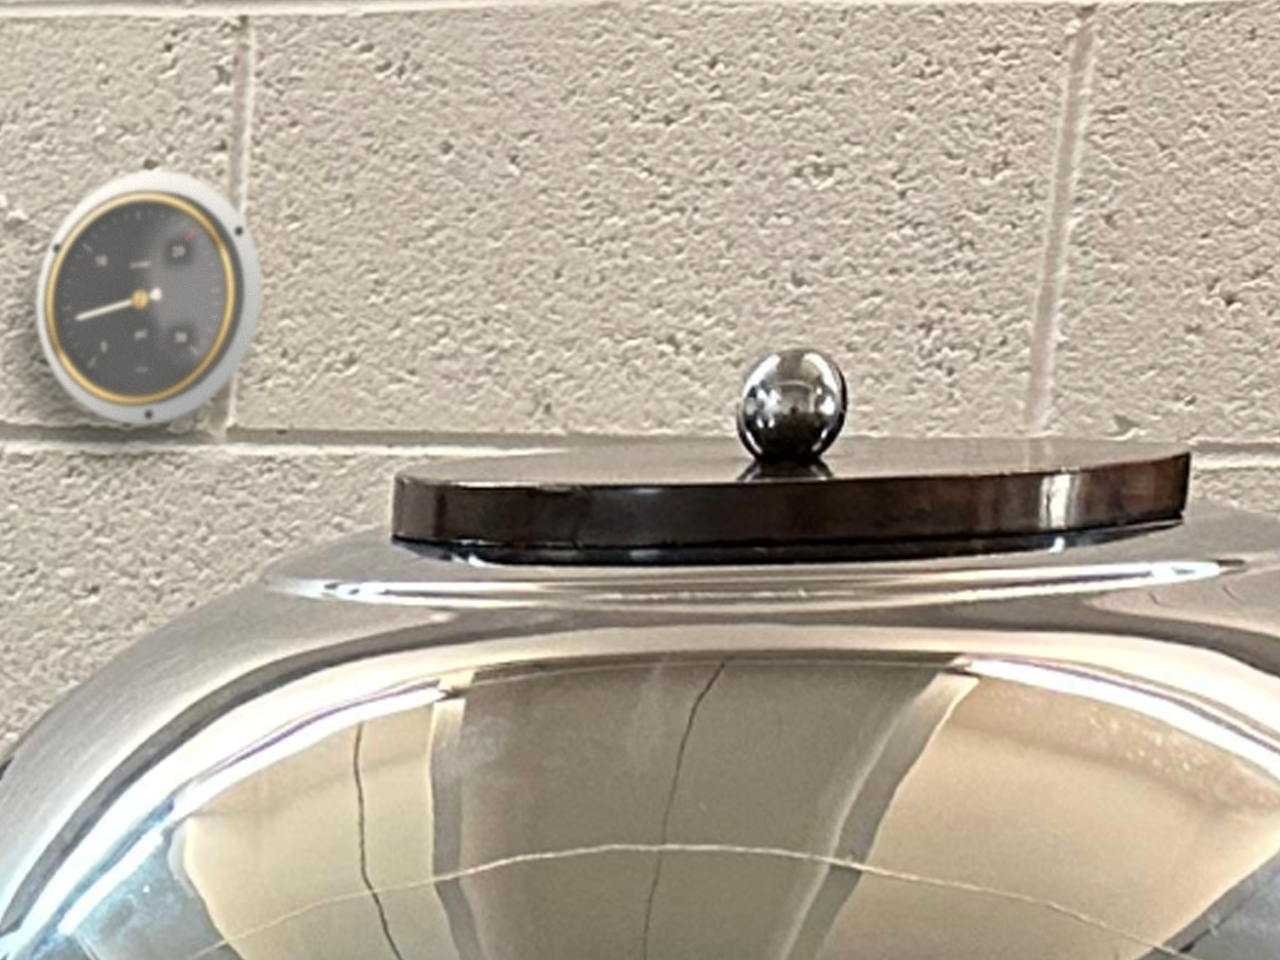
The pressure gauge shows 4 psi
